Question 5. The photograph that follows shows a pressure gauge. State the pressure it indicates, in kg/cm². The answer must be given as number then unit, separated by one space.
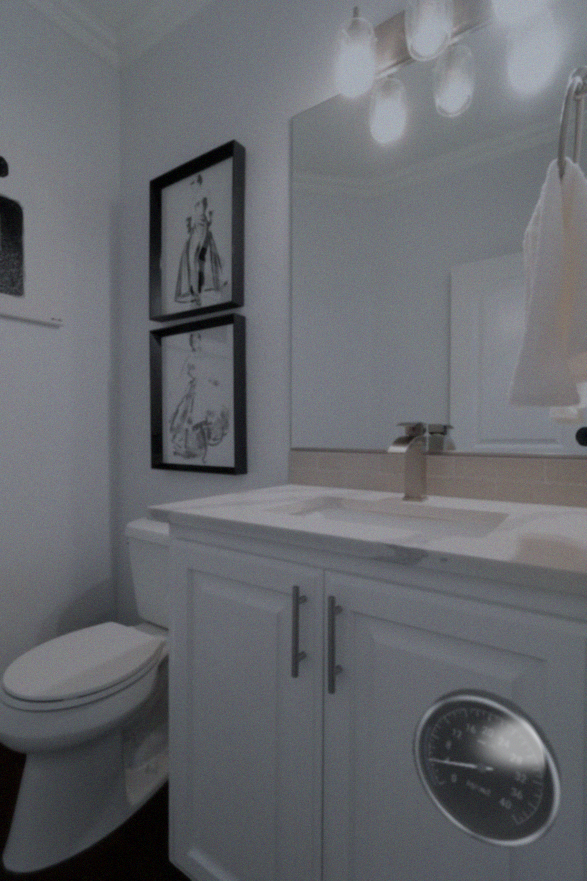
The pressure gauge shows 4 kg/cm²
